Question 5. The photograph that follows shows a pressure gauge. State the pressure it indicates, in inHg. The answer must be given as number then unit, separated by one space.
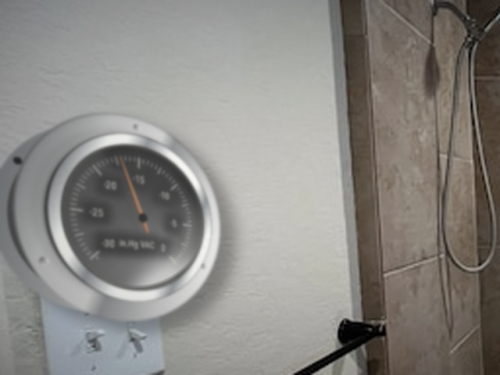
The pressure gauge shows -17.5 inHg
